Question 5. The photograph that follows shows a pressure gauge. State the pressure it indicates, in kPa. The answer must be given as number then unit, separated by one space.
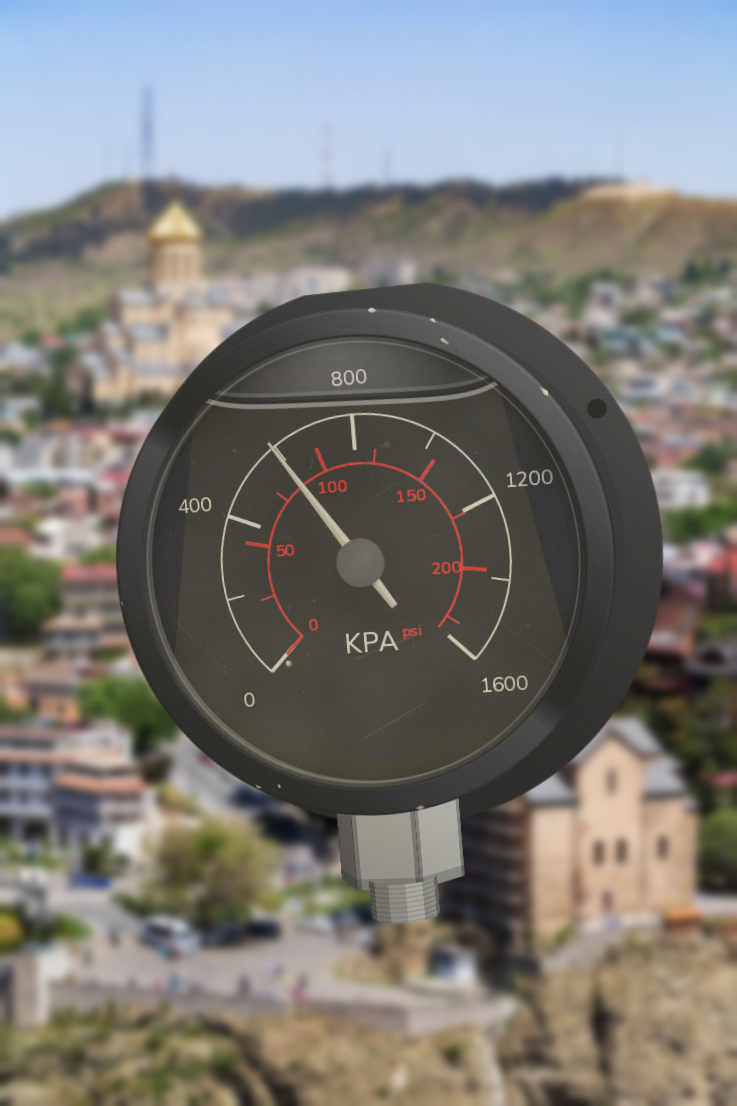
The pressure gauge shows 600 kPa
